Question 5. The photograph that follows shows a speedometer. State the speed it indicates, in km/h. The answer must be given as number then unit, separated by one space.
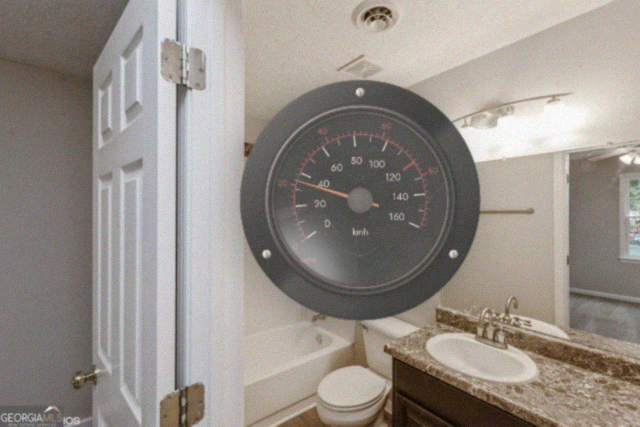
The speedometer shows 35 km/h
